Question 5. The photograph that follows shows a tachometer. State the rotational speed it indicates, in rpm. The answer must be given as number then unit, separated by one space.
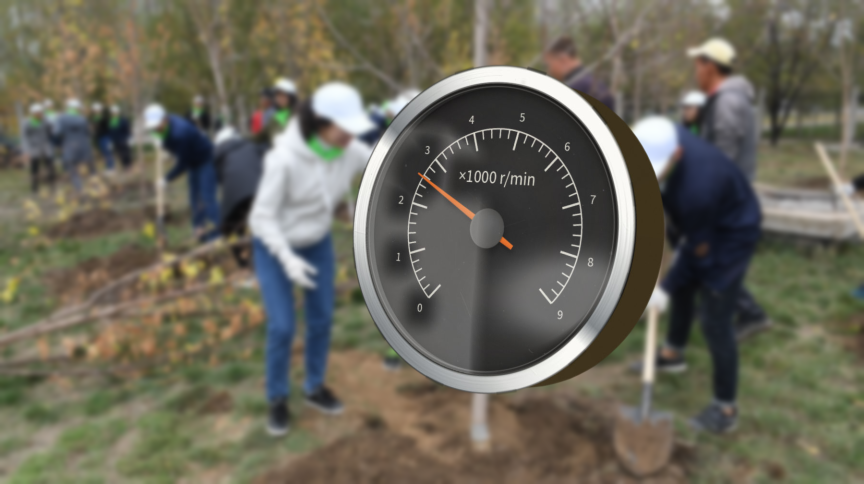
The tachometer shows 2600 rpm
